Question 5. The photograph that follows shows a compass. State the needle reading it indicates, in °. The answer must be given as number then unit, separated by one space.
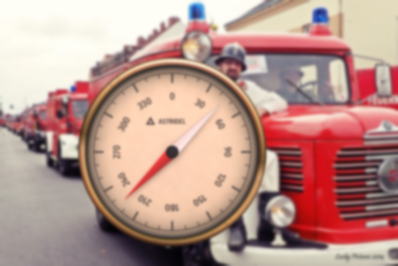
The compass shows 225 °
